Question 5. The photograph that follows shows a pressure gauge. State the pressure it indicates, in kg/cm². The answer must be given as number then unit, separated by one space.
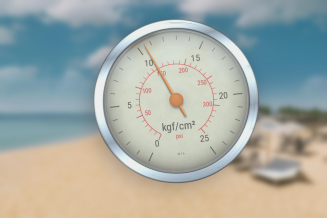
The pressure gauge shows 10.5 kg/cm²
